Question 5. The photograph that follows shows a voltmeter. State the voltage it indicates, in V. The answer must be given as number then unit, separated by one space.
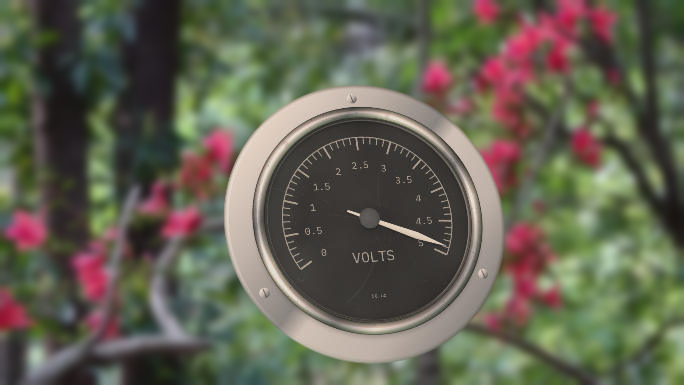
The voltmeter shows 4.9 V
